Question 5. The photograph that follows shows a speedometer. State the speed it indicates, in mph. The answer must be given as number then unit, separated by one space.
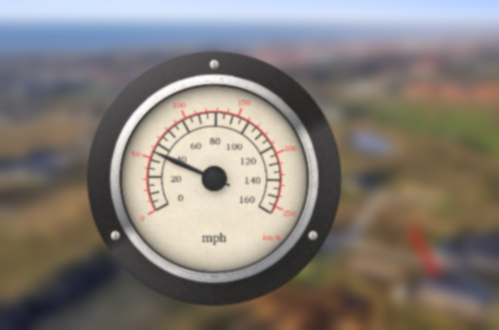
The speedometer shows 35 mph
